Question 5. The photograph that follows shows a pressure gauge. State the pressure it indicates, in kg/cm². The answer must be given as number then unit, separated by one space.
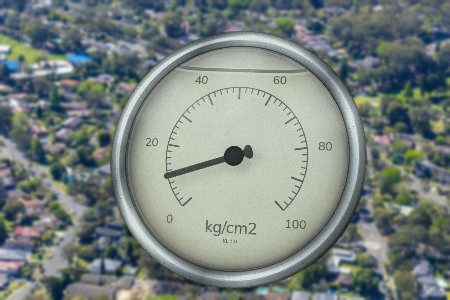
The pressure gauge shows 10 kg/cm²
